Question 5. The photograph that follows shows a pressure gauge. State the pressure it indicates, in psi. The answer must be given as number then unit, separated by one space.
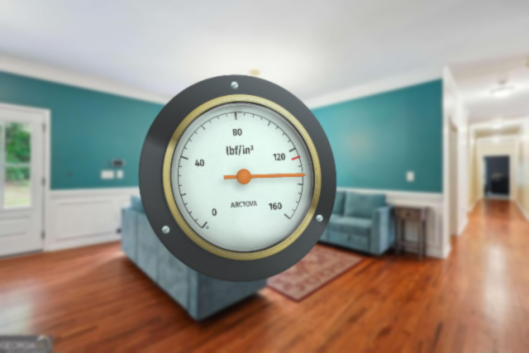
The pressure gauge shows 135 psi
